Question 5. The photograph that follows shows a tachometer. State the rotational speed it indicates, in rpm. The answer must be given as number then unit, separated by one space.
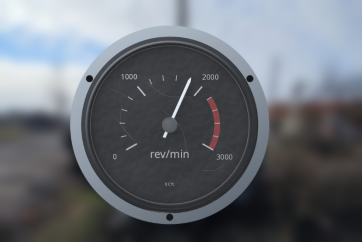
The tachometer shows 1800 rpm
